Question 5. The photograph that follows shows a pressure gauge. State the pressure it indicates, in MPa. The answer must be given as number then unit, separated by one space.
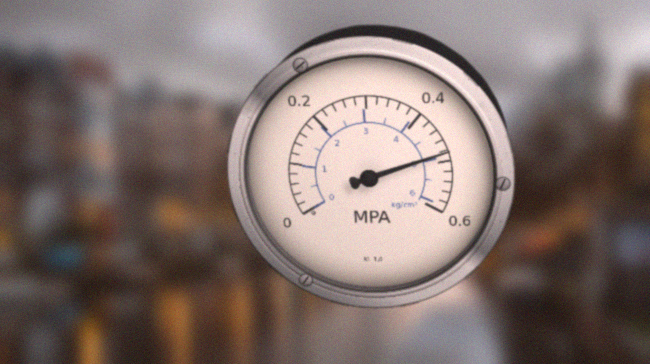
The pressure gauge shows 0.48 MPa
